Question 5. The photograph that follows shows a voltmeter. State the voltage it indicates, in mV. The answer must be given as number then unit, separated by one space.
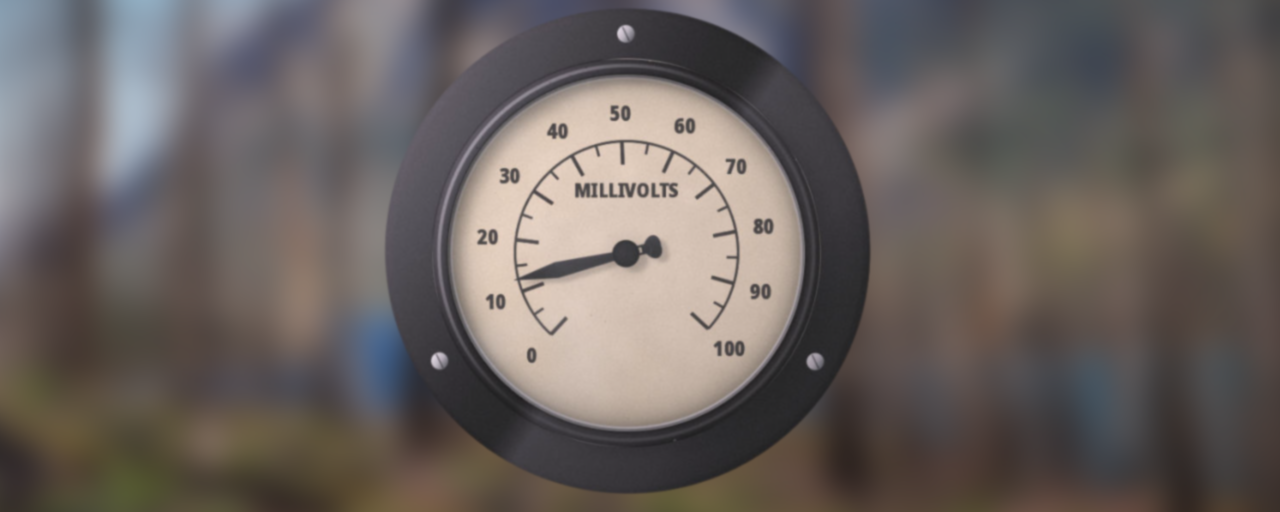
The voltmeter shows 12.5 mV
